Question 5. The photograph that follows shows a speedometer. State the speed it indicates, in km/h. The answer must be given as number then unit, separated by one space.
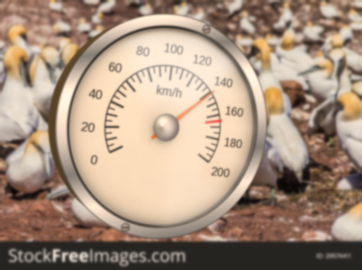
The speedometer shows 140 km/h
